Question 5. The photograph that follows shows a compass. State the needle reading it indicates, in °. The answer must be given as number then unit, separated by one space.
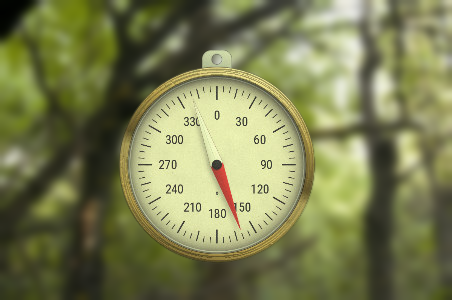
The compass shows 160 °
